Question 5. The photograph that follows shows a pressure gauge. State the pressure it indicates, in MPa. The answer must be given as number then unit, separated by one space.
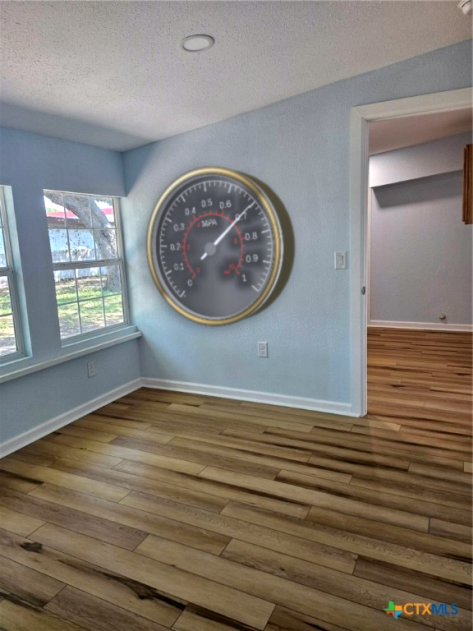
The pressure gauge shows 0.7 MPa
